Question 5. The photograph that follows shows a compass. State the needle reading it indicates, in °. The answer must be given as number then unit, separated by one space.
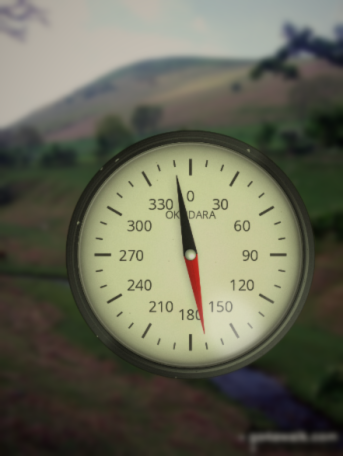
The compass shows 170 °
